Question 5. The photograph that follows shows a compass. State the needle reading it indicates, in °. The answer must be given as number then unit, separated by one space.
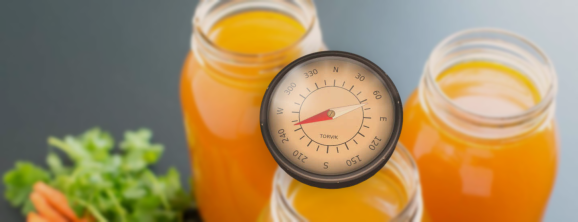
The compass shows 247.5 °
